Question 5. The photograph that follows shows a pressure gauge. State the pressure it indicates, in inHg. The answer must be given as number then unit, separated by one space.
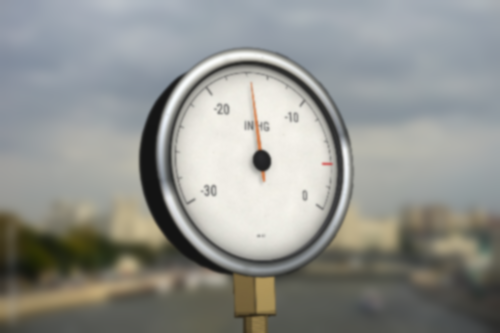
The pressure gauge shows -16 inHg
